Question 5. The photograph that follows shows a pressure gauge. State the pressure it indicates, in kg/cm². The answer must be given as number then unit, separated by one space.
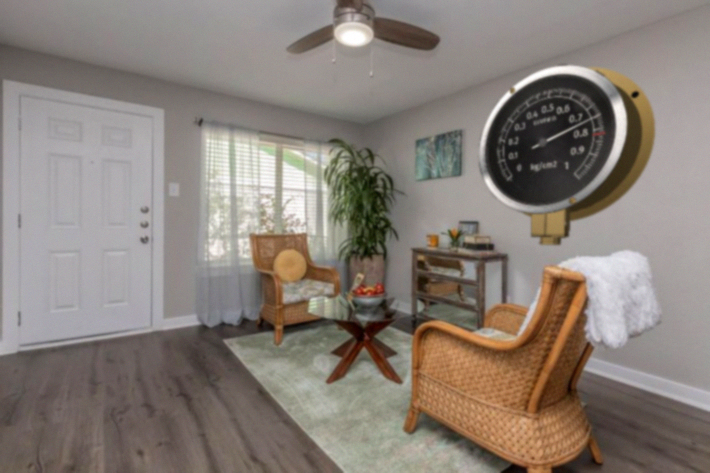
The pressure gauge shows 0.75 kg/cm²
